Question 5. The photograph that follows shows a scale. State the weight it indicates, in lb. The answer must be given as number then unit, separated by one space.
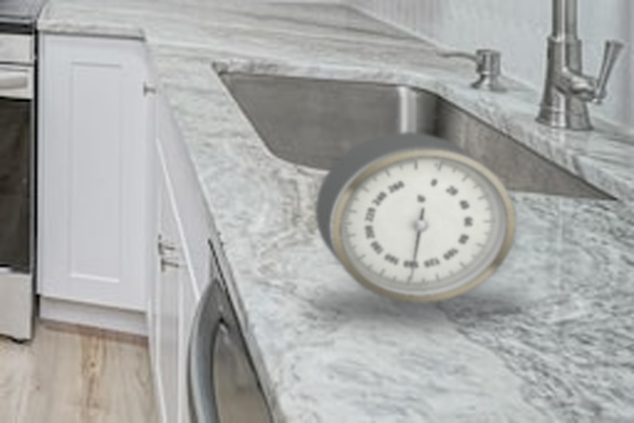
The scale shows 140 lb
